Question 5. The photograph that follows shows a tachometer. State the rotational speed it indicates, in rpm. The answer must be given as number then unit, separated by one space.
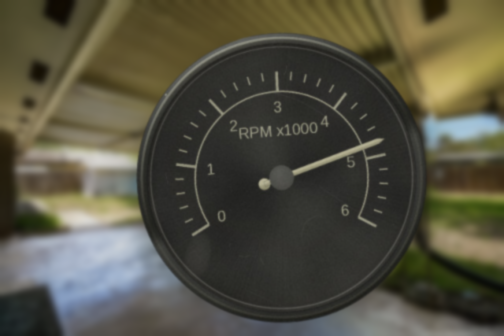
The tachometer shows 4800 rpm
